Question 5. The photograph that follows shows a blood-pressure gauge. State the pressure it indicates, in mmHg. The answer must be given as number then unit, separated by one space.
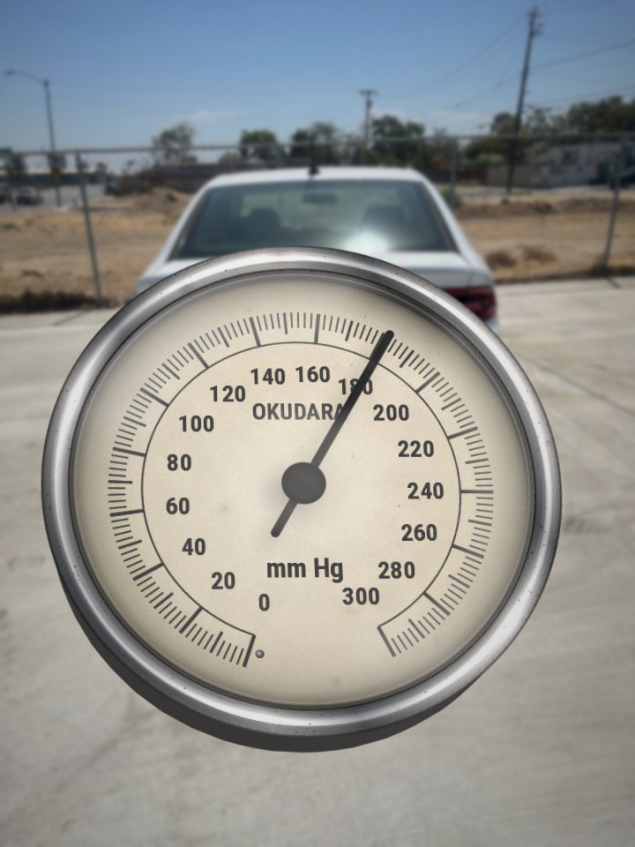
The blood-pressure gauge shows 182 mmHg
